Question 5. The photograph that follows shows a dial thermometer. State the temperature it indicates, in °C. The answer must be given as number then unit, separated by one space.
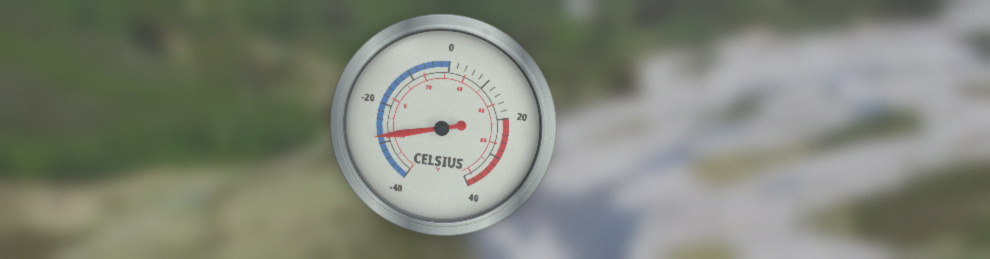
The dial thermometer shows -28 °C
